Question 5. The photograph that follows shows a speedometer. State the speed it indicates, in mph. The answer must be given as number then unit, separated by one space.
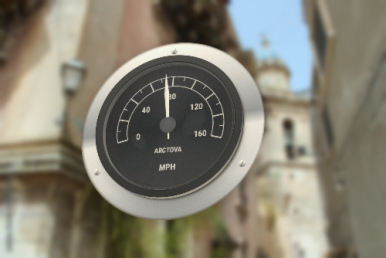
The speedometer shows 75 mph
